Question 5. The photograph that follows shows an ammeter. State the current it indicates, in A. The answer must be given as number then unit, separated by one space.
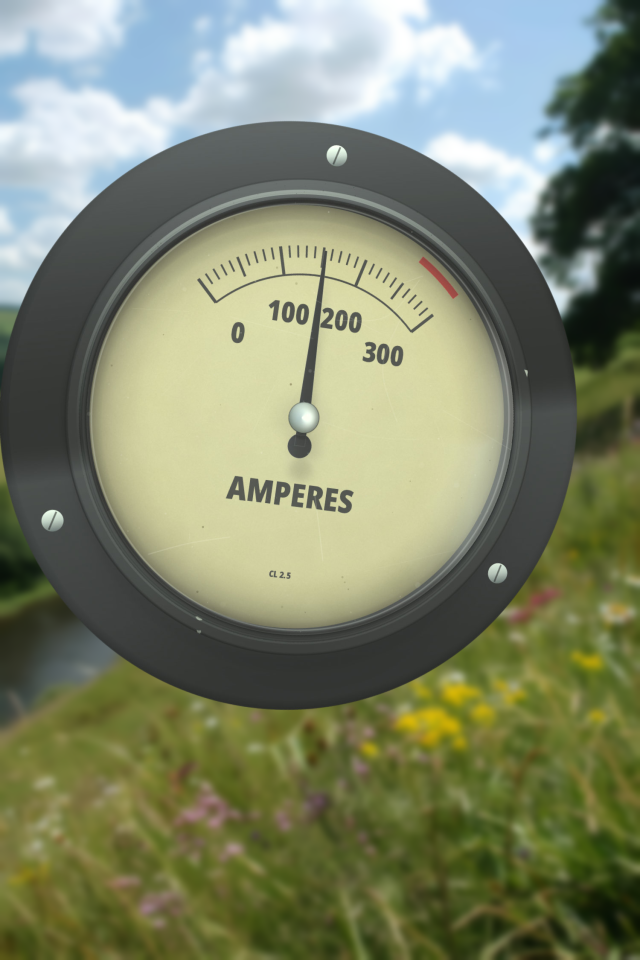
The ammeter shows 150 A
